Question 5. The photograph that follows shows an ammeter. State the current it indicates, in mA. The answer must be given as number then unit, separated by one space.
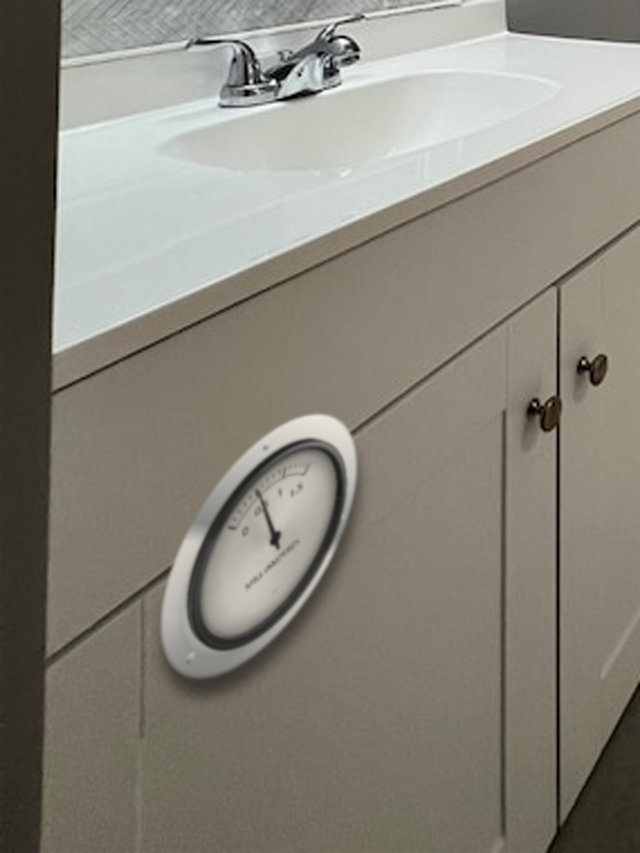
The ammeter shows 0.5 mA
